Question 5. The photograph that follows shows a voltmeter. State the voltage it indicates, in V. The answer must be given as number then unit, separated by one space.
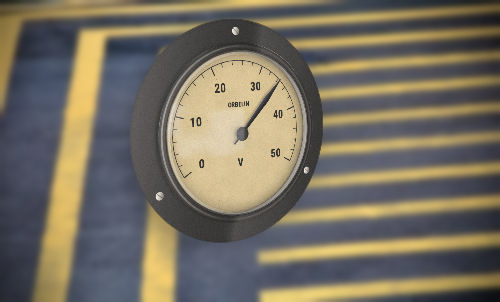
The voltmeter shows 34 V
